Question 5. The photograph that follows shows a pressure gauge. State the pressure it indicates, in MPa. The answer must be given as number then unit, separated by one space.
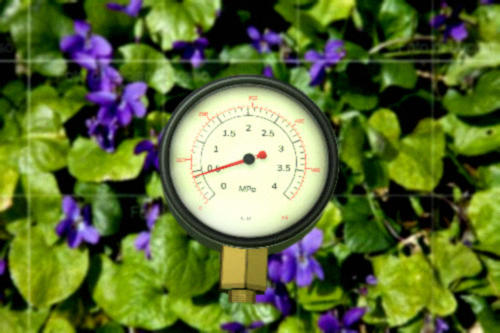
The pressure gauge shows 0.4 MPa
